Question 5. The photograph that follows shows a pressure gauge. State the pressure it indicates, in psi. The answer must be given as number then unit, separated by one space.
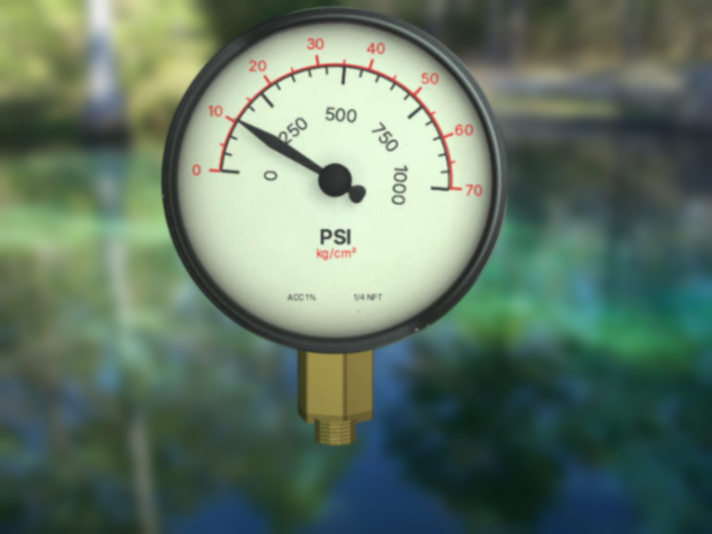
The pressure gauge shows 150 psi
